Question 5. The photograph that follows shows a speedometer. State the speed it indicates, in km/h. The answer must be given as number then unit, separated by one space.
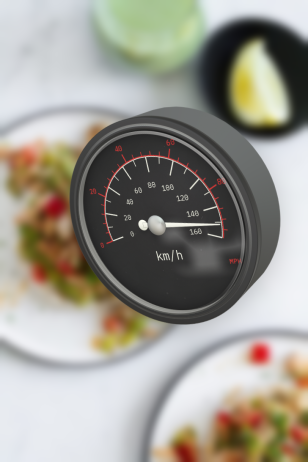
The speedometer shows 150 km/h
